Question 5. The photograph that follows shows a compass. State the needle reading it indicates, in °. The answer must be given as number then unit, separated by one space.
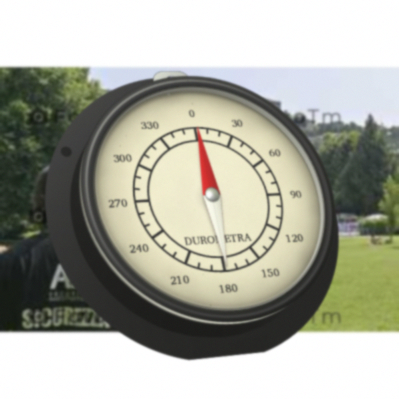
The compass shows 0 °
